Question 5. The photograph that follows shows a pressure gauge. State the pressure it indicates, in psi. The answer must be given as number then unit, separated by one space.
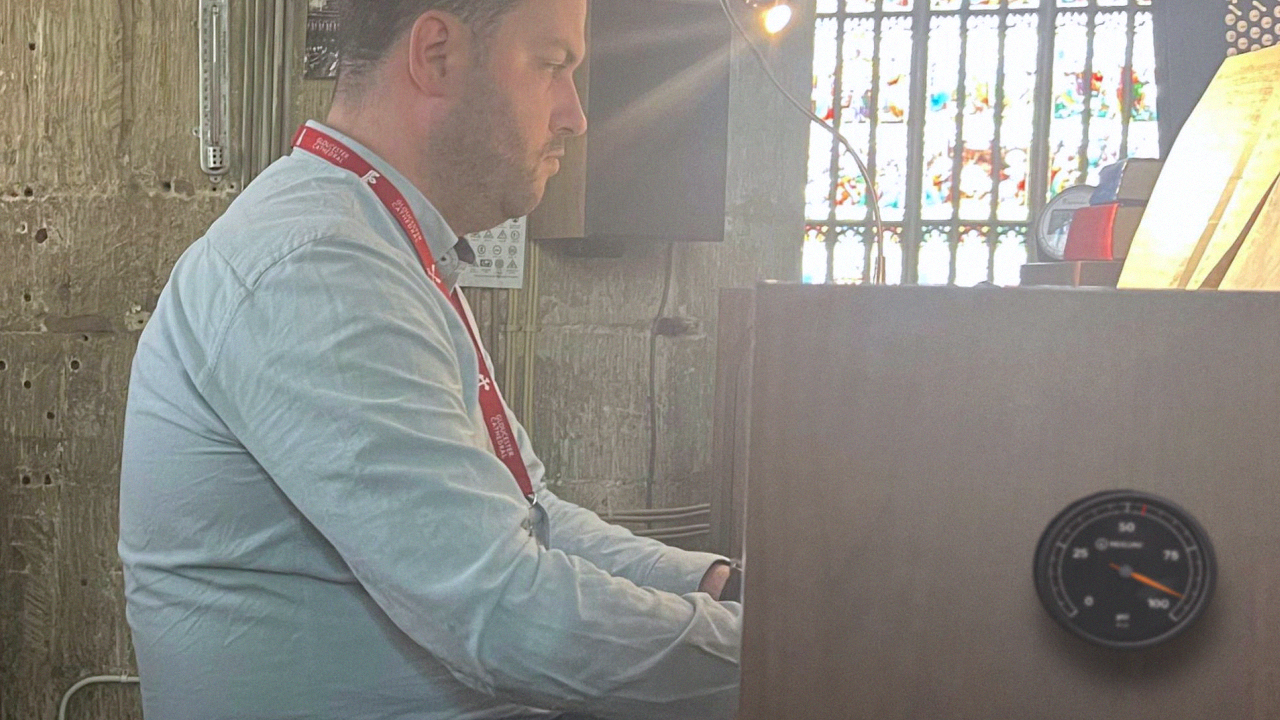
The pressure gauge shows 92.5 psi
